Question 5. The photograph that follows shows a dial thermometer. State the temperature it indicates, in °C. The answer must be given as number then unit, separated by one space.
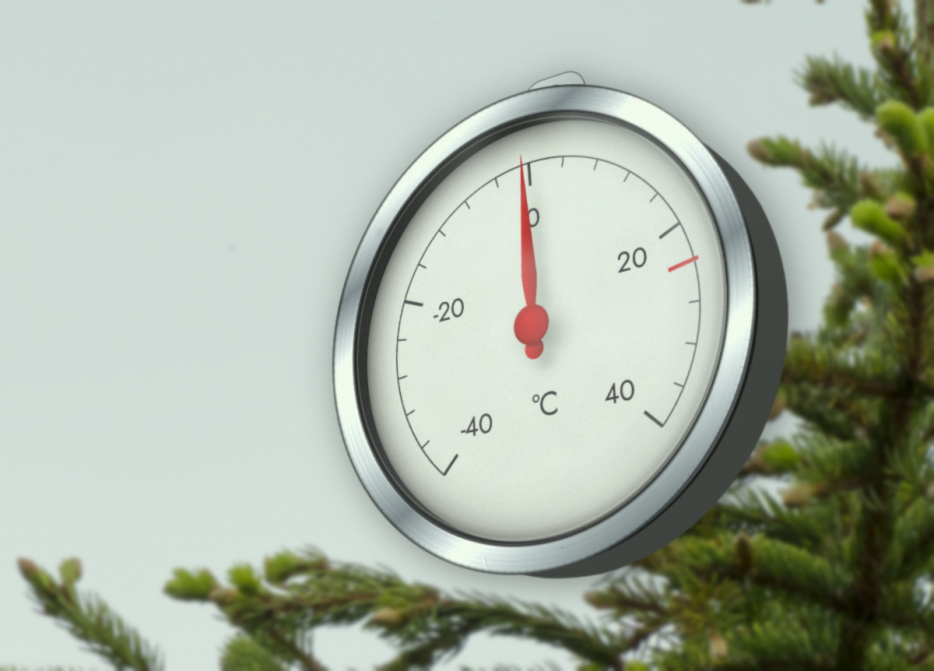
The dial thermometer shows 0 °C
